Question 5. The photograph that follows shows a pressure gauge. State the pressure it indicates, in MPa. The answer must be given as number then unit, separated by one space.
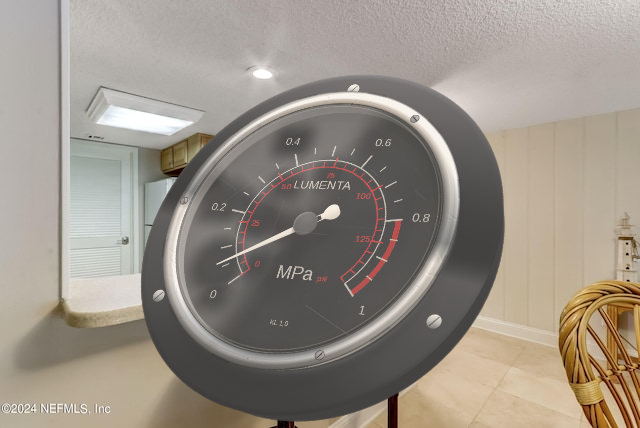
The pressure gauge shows 0.05 MPa
